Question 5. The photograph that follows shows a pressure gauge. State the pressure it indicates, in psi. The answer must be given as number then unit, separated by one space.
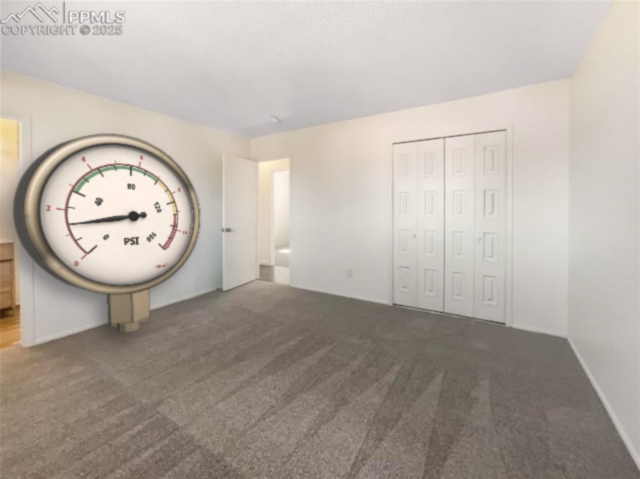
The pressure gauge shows 20 psi
